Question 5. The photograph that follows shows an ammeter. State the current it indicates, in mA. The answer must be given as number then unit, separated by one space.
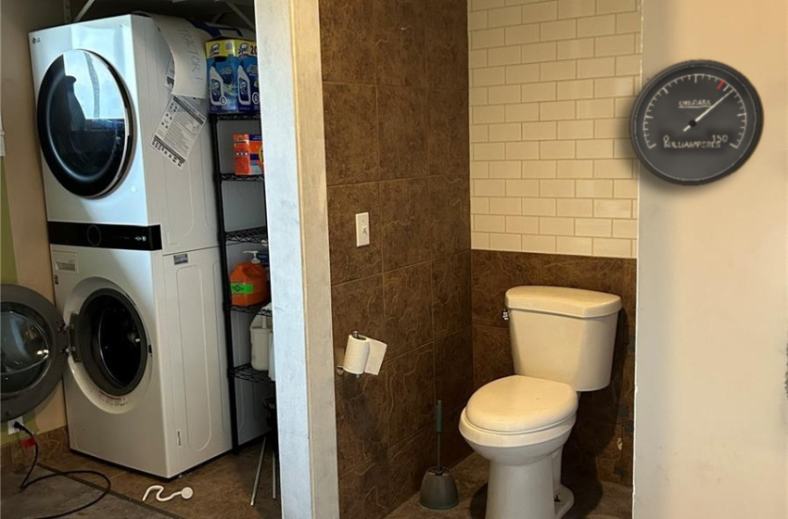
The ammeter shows 105 mA
